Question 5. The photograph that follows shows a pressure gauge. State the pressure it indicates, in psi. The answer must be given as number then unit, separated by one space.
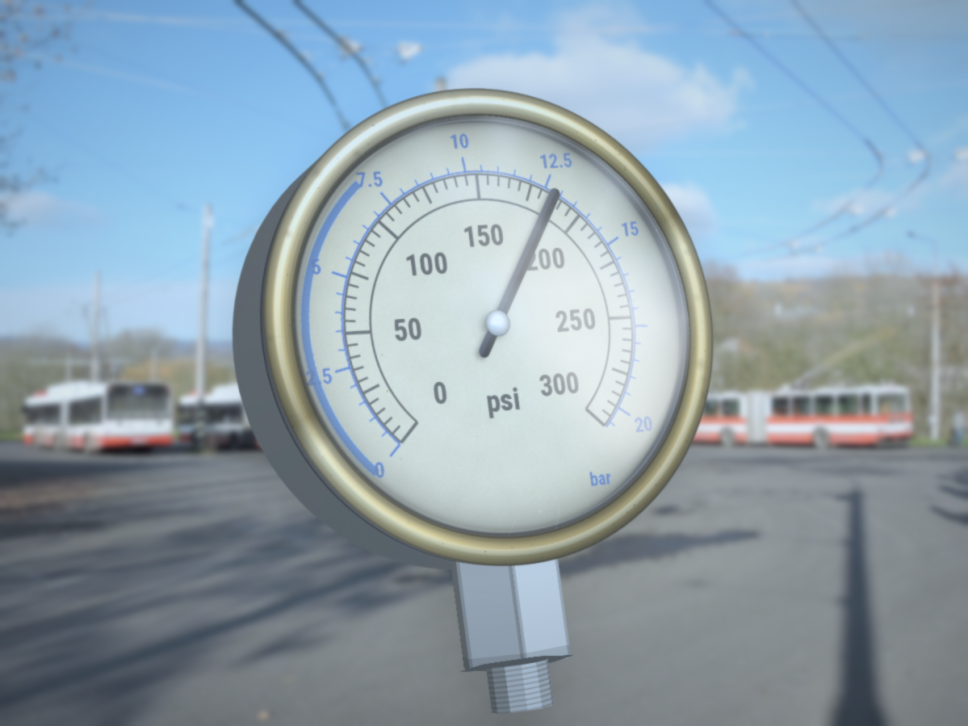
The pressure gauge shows 185 psi
